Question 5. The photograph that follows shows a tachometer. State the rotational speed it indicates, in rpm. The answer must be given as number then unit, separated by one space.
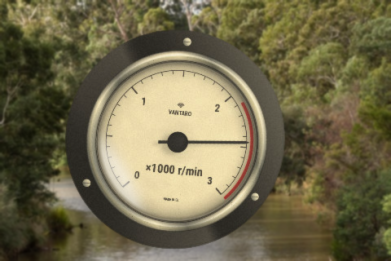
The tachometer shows 2450 rpm
